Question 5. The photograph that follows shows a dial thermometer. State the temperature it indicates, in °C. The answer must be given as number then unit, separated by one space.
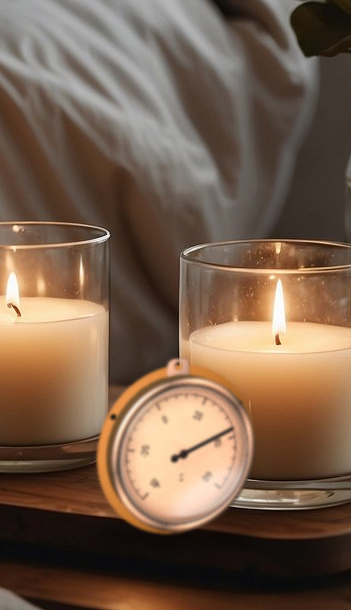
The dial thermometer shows 36 °C
